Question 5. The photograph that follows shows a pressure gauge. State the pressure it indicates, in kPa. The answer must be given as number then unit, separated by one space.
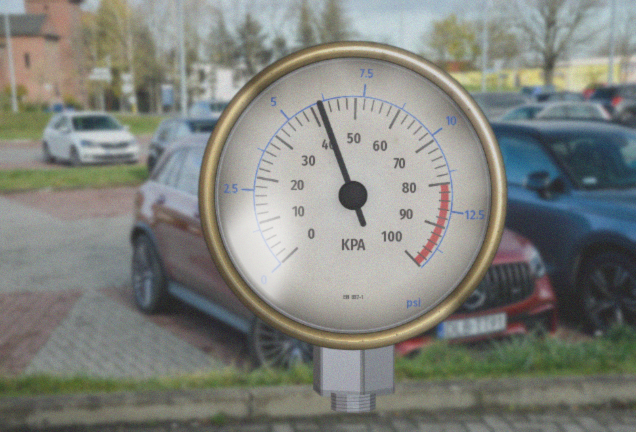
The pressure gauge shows 42 kPa
